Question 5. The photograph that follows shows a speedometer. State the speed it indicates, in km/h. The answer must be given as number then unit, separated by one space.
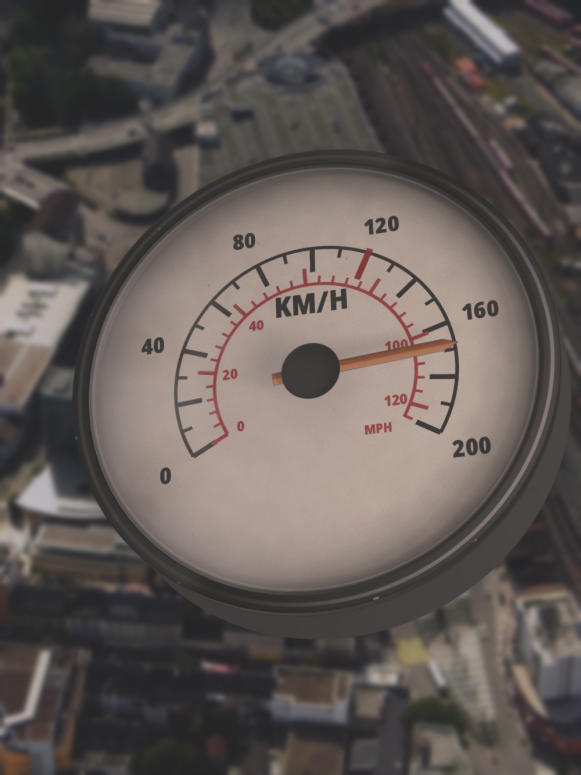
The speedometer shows 170 km/h
